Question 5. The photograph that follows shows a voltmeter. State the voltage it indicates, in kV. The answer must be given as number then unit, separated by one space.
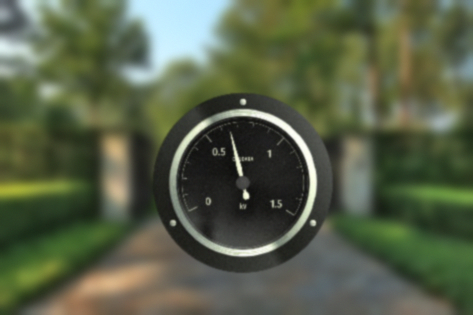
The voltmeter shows 0.65 kV
